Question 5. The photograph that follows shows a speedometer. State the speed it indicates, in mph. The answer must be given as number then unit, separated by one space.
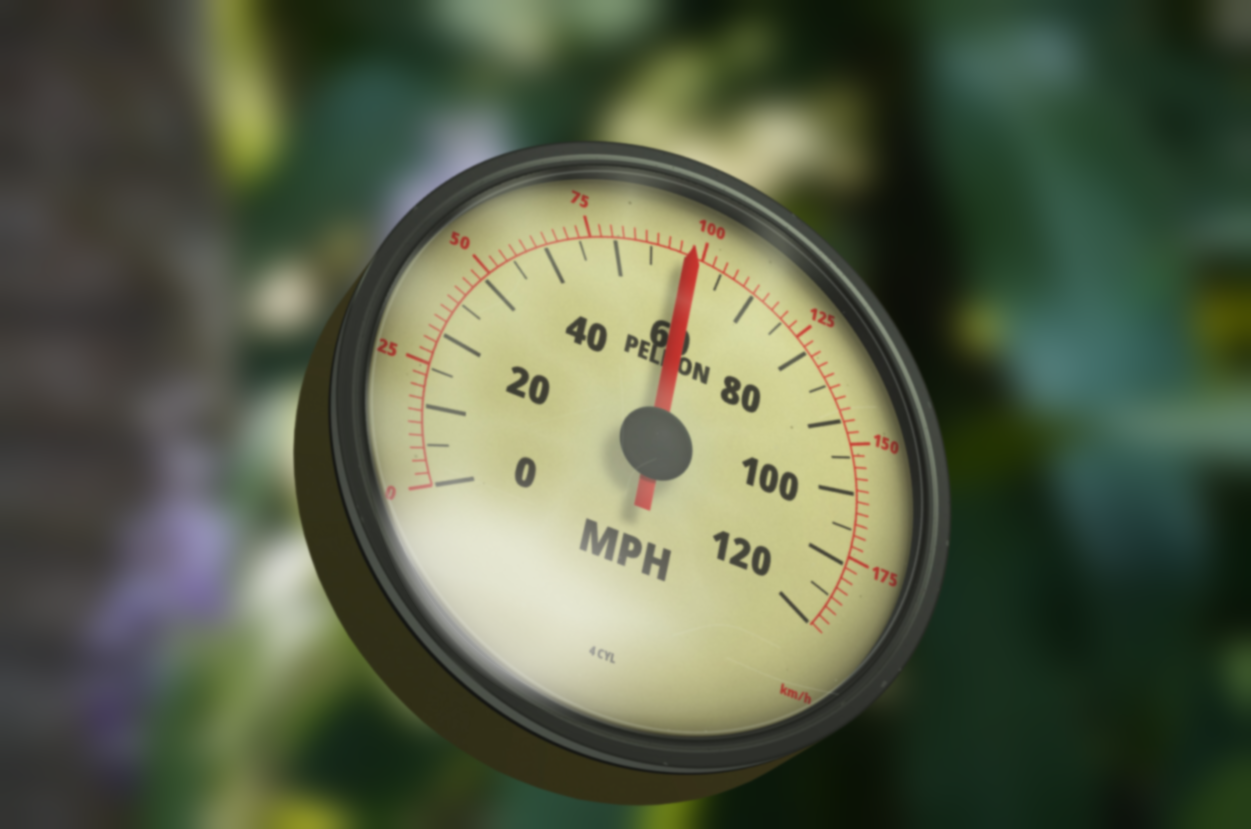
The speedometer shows 60 mph
